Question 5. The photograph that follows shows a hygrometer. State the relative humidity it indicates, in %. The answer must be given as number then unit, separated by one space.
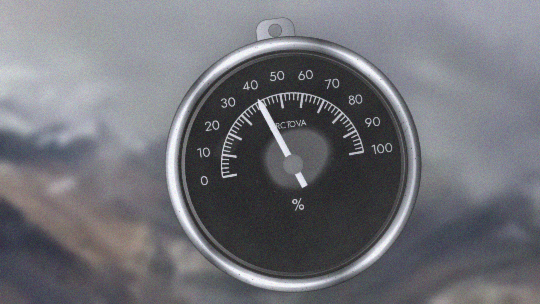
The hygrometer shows 40 %
